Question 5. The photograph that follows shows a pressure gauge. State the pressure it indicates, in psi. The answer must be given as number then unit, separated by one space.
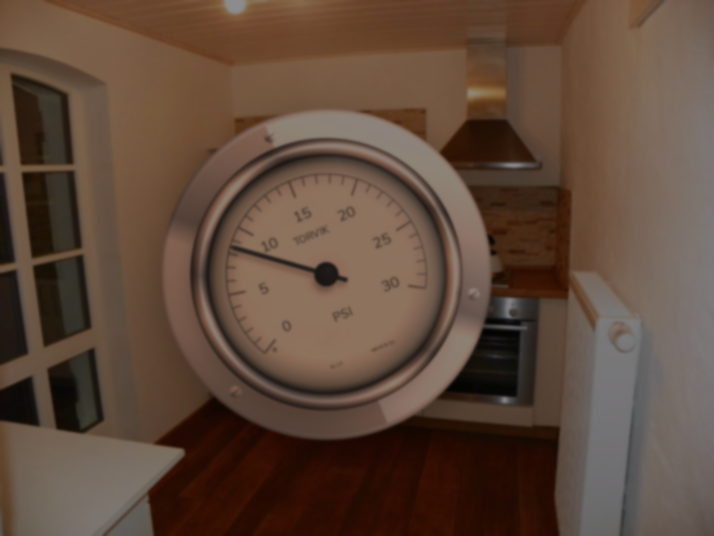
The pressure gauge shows 8.5 psi
